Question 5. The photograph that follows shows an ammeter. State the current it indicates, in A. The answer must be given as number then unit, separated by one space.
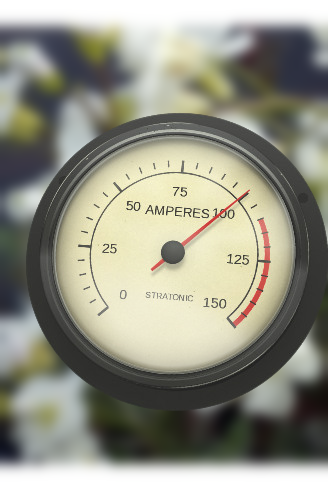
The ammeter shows 100 A
